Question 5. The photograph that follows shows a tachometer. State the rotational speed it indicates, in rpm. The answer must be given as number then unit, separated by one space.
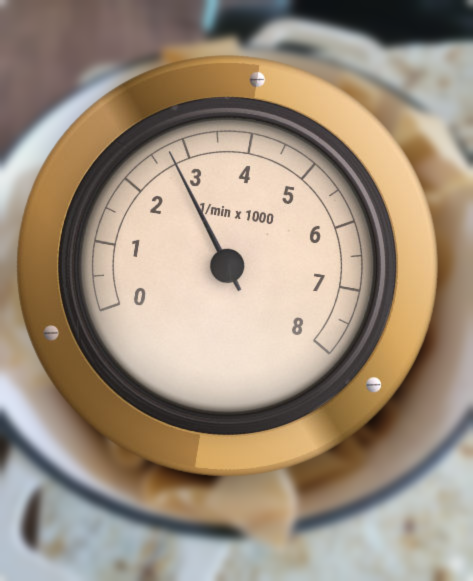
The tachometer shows 2750 rpm
